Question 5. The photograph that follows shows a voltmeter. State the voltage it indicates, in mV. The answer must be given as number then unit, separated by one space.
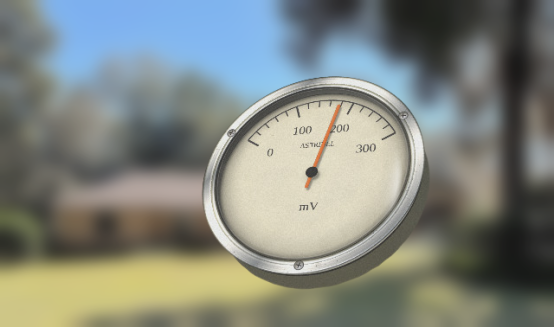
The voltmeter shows 180 mV
